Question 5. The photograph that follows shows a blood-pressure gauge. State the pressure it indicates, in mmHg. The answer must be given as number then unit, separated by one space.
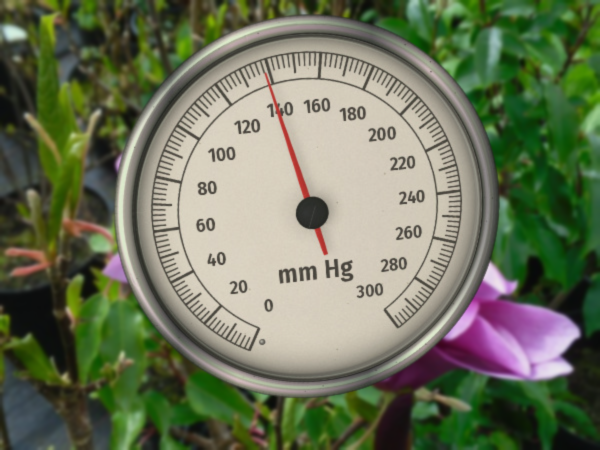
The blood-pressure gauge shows 138 mmHg
